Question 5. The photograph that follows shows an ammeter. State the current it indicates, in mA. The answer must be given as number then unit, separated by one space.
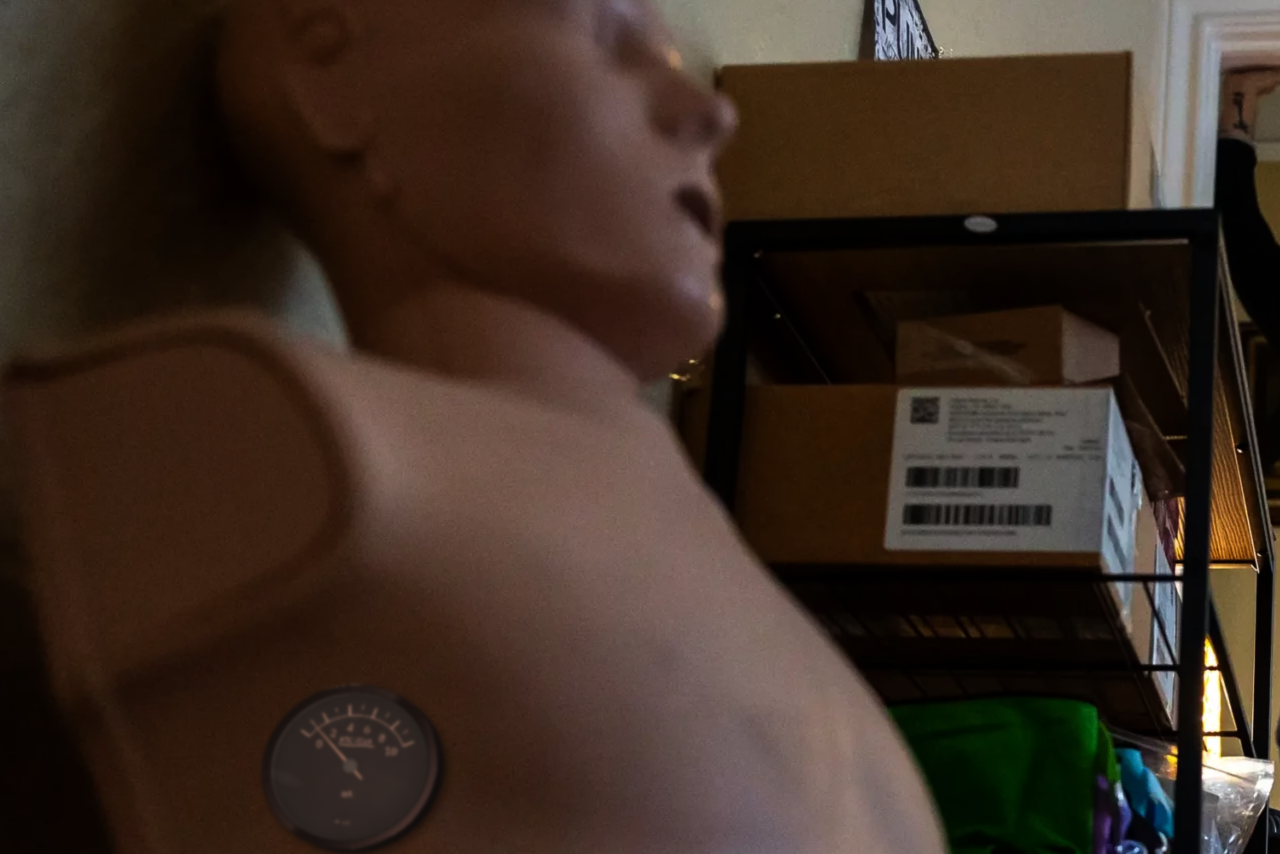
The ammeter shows 1 mA
